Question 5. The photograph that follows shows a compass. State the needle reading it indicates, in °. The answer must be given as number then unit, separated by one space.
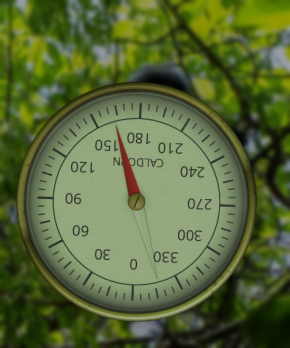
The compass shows 162.5 °
